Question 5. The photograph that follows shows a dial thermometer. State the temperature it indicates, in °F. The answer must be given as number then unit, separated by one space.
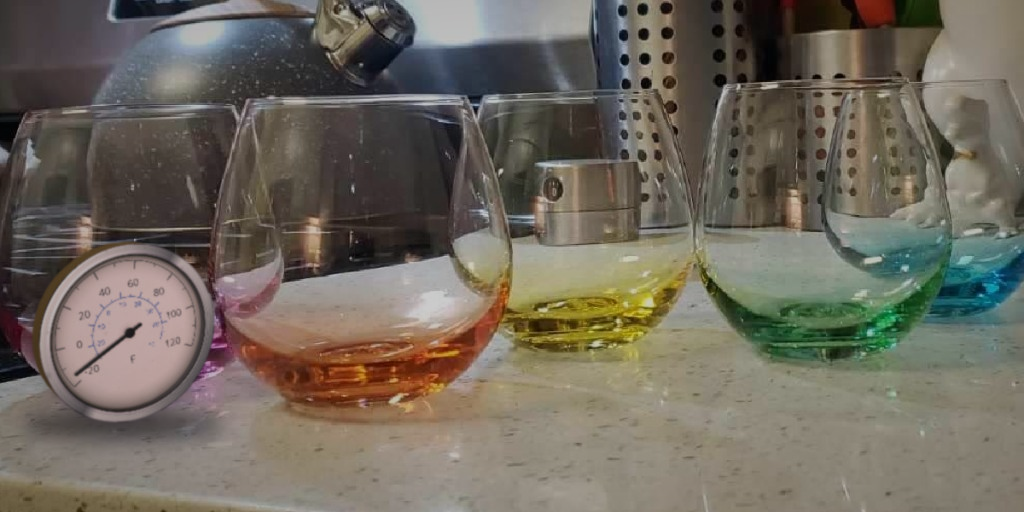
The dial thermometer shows -15 °F
